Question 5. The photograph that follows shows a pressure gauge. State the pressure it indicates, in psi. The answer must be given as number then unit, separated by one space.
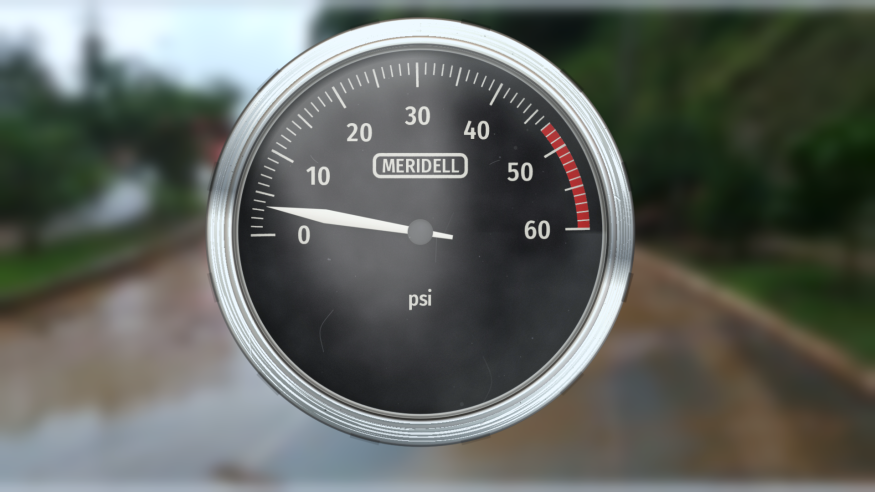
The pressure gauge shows 3.5 psi
